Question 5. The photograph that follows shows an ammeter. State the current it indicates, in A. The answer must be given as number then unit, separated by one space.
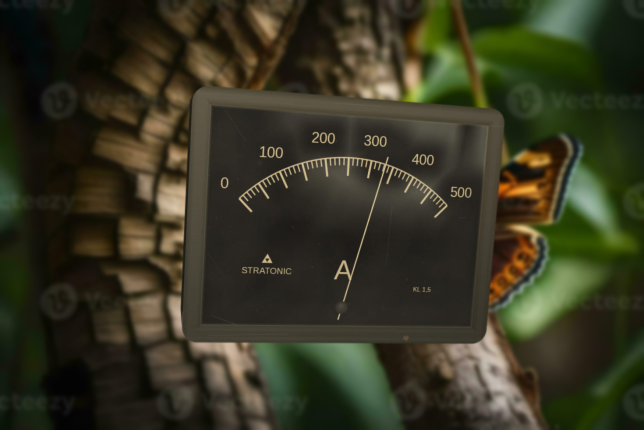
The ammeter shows 330 A
